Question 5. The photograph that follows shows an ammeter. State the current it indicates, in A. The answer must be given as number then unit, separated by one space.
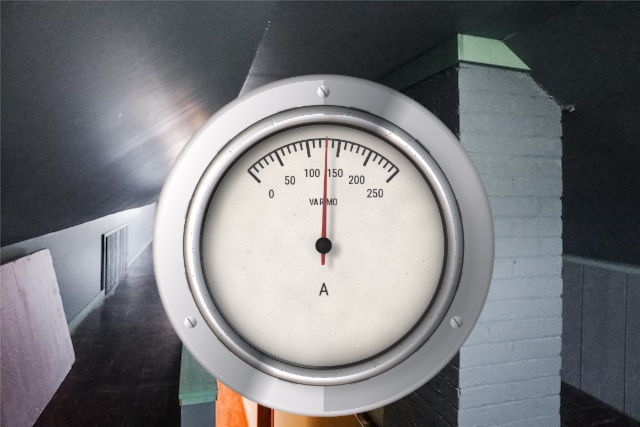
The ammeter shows 130 A
